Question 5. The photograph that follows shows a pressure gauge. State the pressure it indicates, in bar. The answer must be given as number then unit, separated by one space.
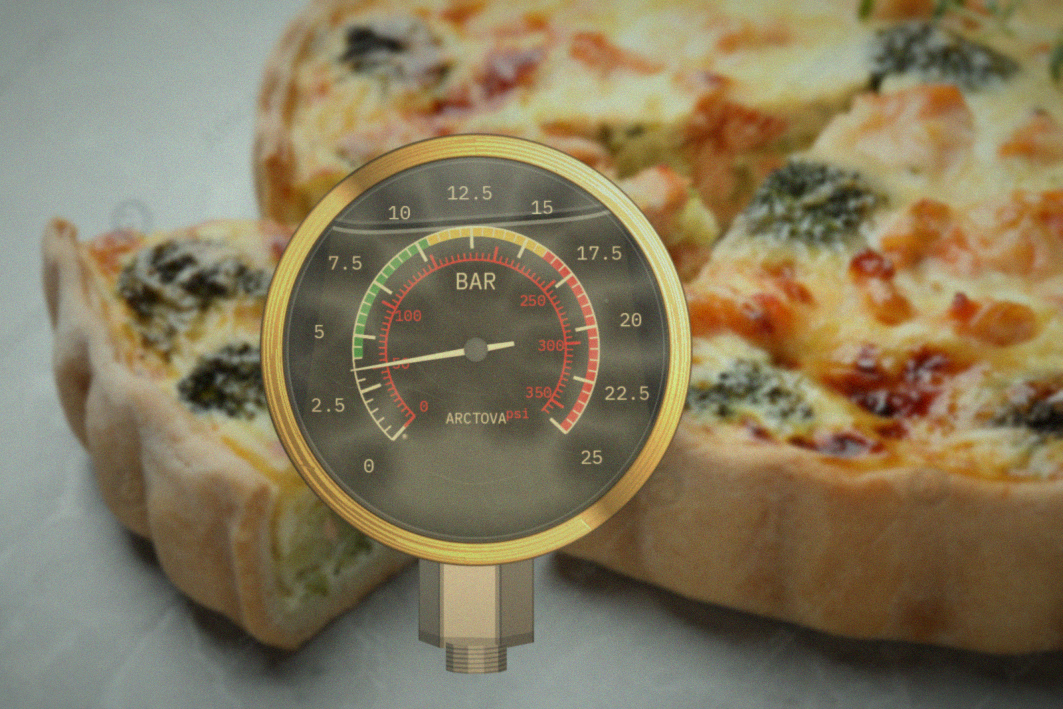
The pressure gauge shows 3.5 bar
